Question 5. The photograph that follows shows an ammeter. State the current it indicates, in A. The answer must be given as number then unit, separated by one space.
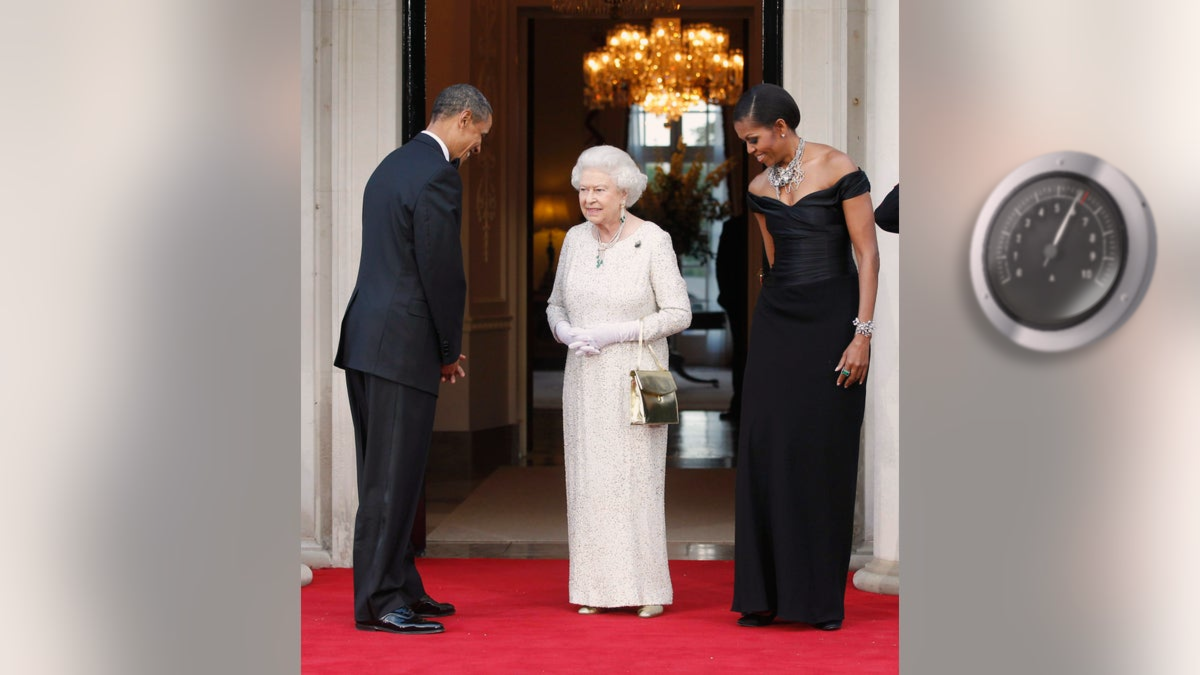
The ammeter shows 6 A
